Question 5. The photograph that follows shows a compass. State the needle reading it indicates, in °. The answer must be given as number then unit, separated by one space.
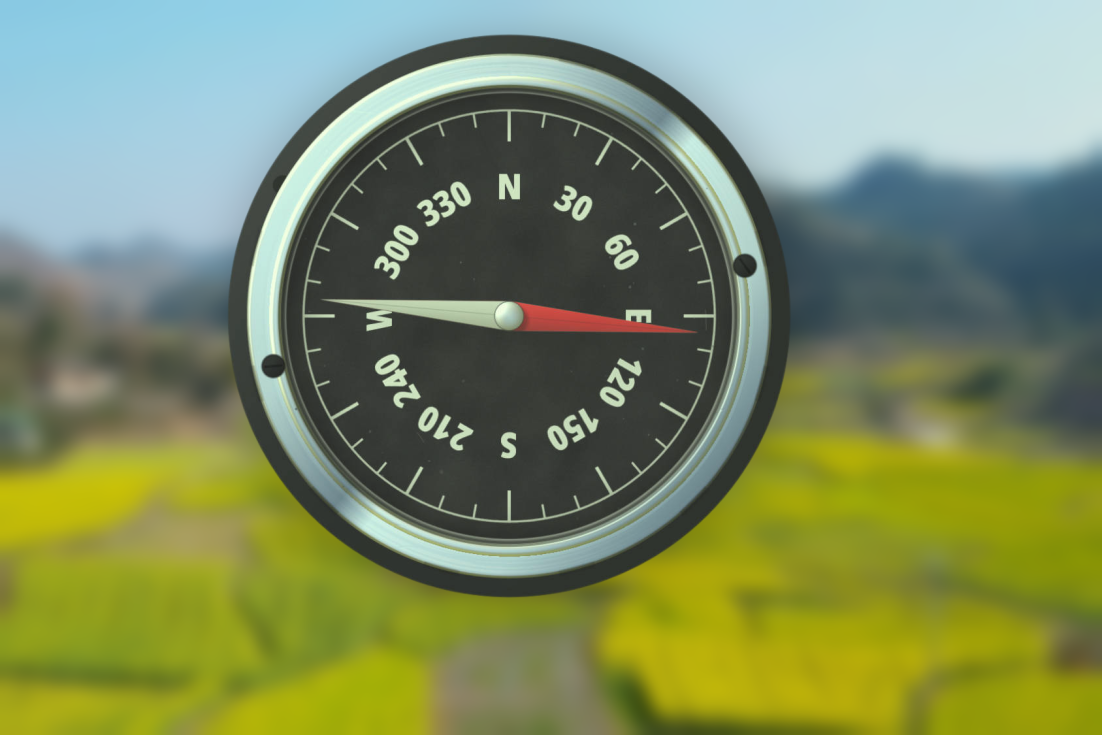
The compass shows 95 °
